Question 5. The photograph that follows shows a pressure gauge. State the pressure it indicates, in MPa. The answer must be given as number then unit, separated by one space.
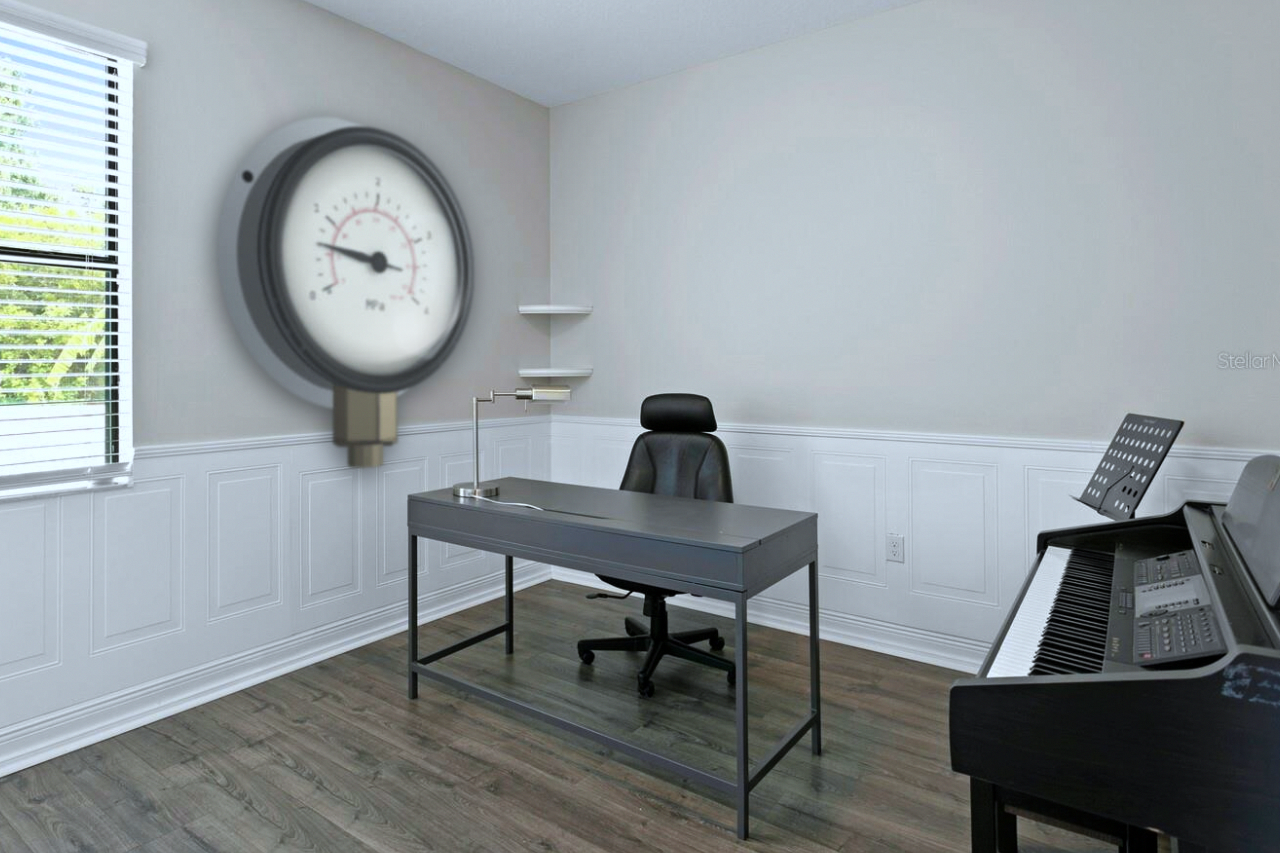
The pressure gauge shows 0.6 MPa
